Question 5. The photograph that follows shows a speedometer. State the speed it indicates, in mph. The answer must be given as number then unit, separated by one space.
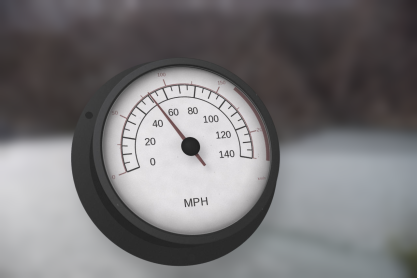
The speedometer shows 50 mph
